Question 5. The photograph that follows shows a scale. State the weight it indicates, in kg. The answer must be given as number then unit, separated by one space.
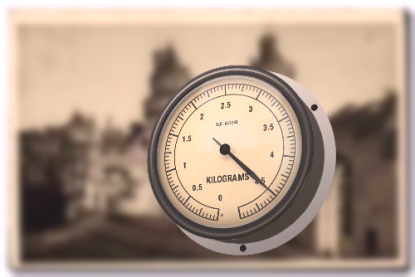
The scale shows 4.5 kg
